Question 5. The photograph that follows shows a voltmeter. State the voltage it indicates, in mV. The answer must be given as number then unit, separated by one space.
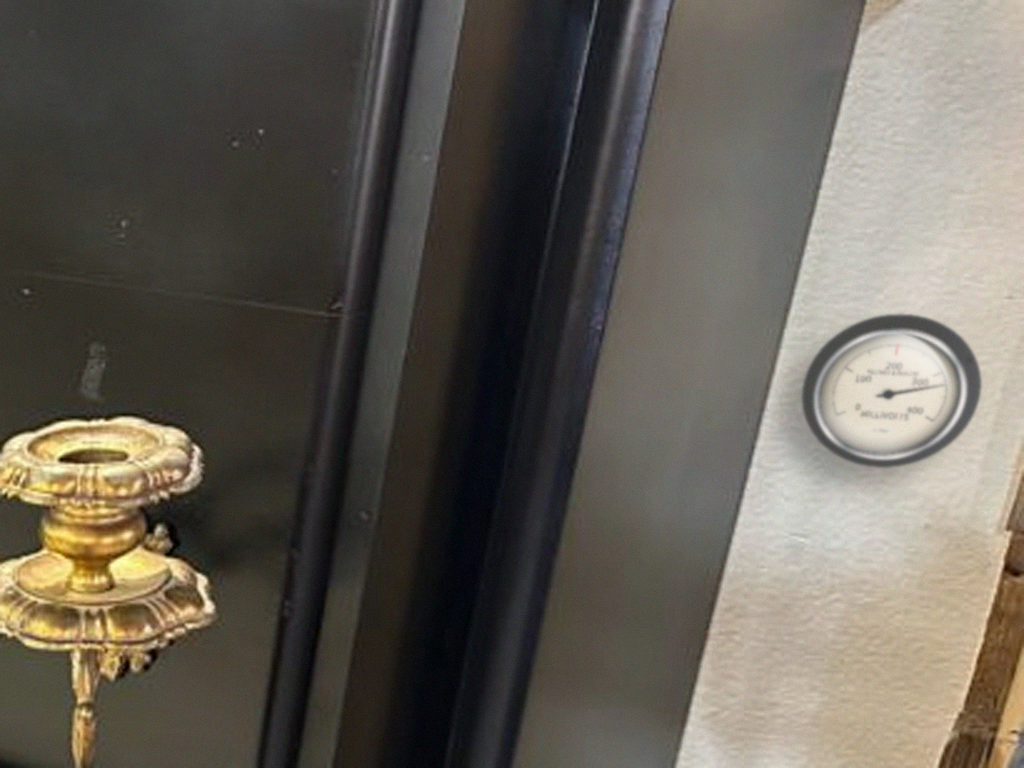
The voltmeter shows 325 mV
